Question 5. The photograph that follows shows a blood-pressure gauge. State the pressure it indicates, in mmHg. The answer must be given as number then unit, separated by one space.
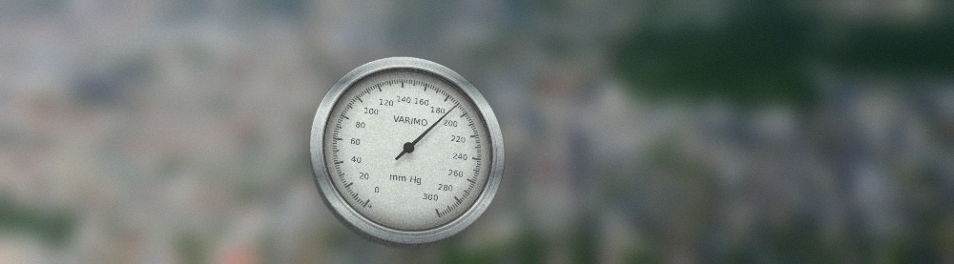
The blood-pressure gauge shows 190 mmHg
